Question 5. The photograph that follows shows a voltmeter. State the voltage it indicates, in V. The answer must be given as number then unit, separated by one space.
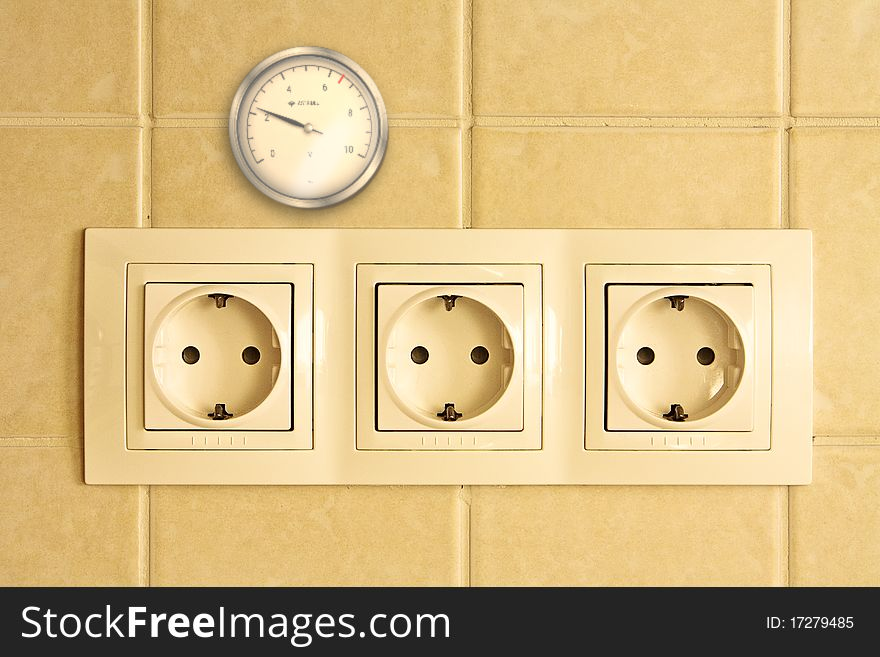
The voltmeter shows 2.25 V
